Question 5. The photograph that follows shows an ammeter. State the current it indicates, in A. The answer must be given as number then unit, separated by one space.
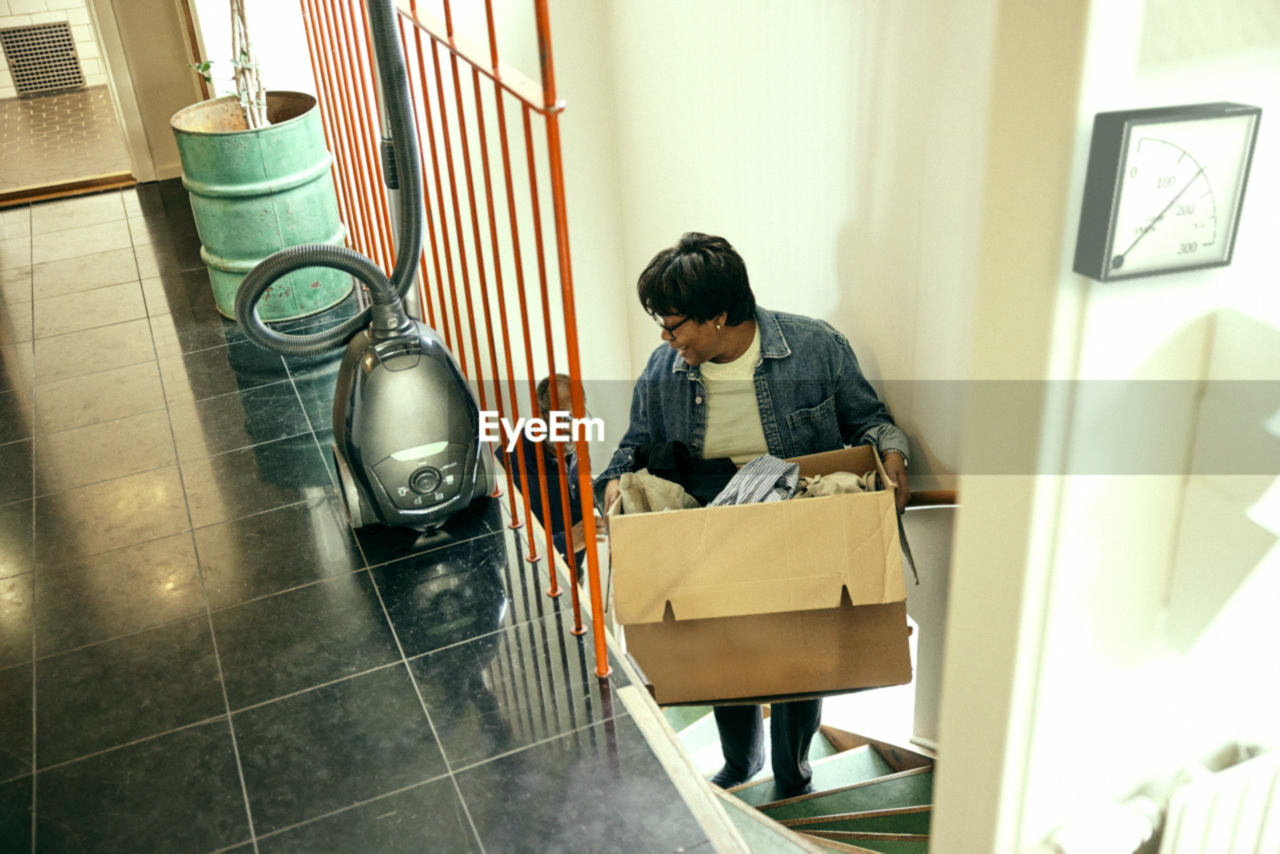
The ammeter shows 150 A
